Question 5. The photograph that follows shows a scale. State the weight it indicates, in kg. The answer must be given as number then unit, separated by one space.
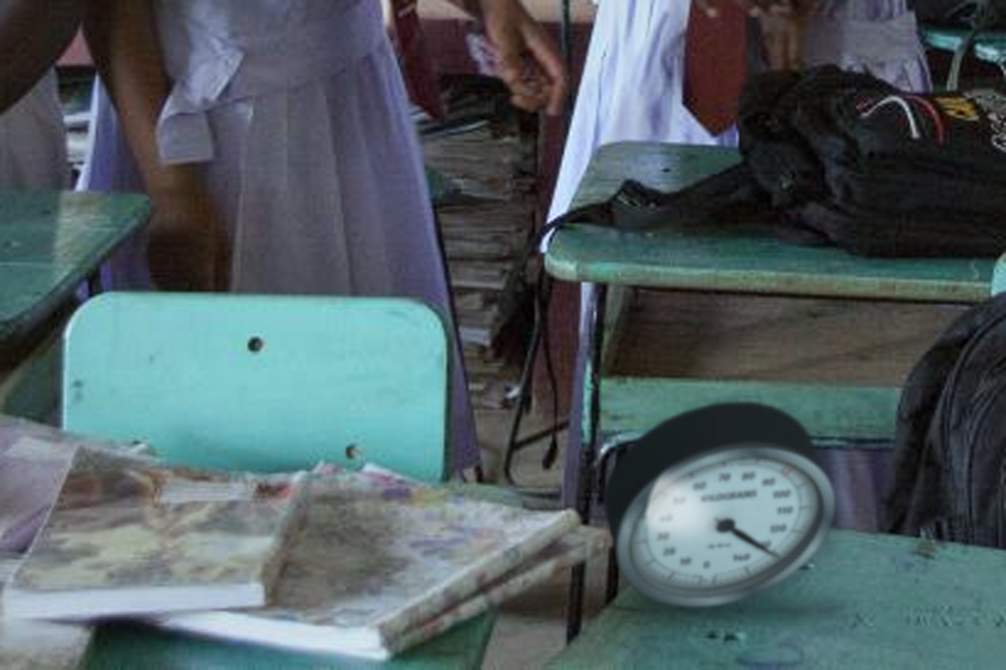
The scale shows 130 kg
